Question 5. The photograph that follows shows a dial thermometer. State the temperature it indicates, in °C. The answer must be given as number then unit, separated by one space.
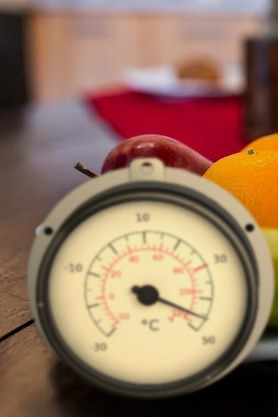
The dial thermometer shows 45 °C
